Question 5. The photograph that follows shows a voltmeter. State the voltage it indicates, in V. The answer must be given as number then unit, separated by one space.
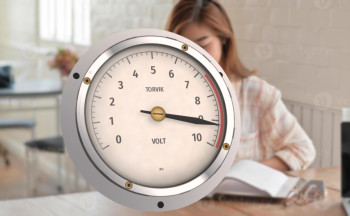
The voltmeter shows 9.2 V
